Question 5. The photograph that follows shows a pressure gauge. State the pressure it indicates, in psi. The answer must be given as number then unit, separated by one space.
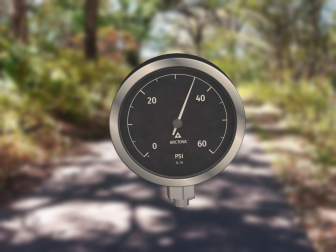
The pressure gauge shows 35 psi
